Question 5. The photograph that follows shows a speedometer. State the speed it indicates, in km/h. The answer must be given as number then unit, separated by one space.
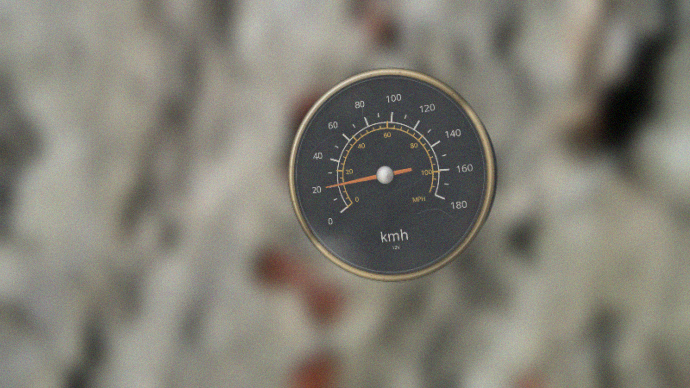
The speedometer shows 20 km/h
